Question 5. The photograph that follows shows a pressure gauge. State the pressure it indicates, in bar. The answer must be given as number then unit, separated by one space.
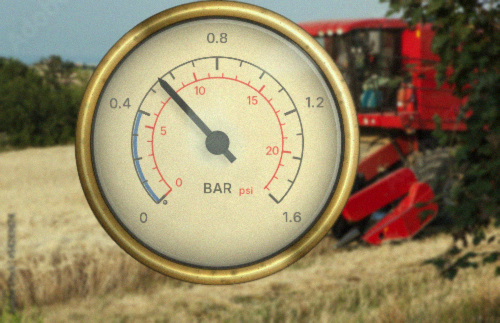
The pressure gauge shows 0.55 bar
